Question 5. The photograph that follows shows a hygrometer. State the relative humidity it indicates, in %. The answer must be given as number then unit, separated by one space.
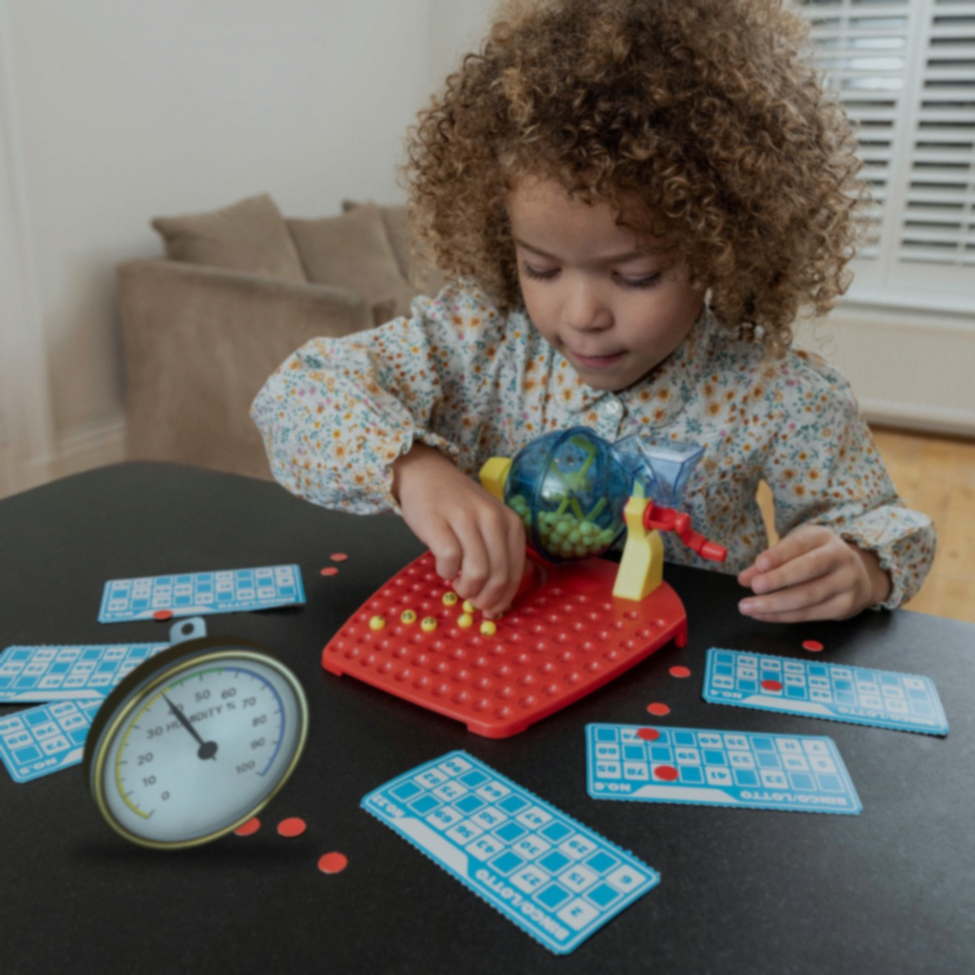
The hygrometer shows 40 %
